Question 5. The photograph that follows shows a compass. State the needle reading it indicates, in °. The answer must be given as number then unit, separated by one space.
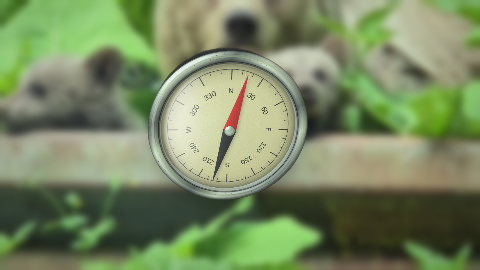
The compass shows 15 °
